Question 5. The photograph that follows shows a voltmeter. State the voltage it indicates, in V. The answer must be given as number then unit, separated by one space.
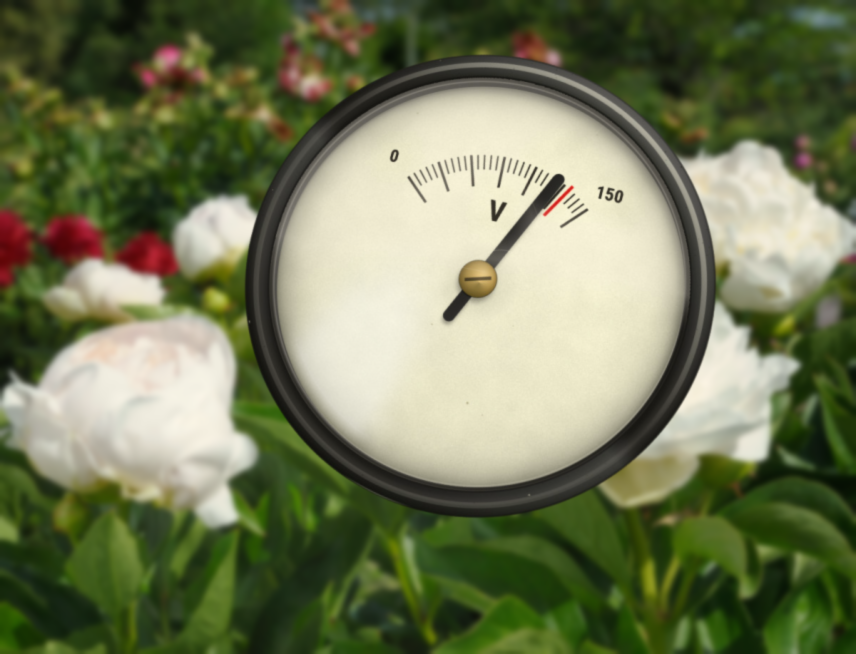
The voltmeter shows 120 V
